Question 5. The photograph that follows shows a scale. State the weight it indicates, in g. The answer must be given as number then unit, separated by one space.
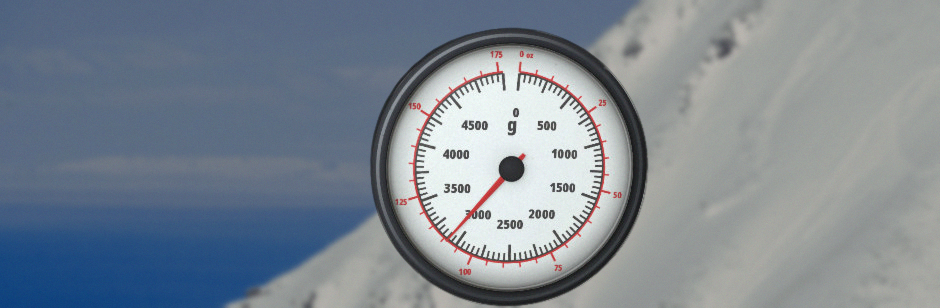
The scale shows 3100 g
